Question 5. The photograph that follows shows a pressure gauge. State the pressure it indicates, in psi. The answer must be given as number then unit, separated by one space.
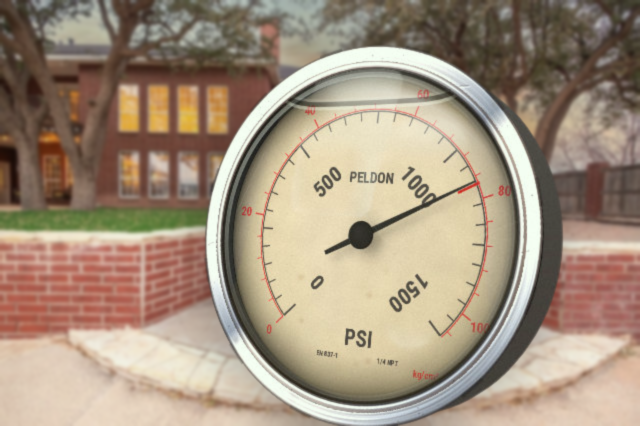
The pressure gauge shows 1100 psi
